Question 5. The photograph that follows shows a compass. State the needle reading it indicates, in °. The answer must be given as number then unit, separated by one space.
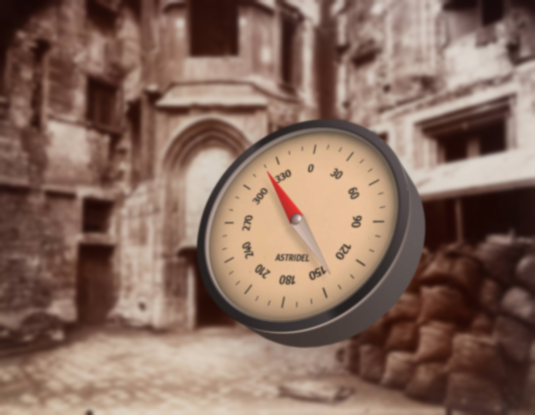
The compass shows 320 °
